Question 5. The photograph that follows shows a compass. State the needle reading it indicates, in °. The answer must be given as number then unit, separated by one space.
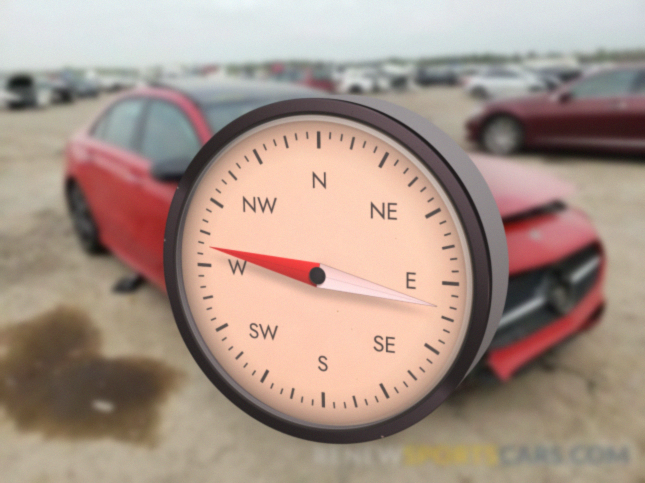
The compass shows 280 °
